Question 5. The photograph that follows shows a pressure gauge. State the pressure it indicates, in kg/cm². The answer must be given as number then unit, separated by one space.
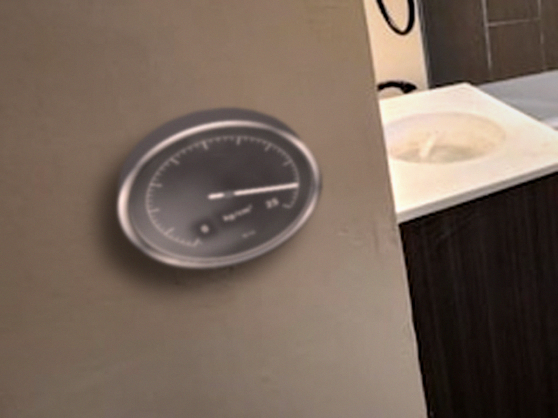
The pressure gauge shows 22.5 kg/cm²
